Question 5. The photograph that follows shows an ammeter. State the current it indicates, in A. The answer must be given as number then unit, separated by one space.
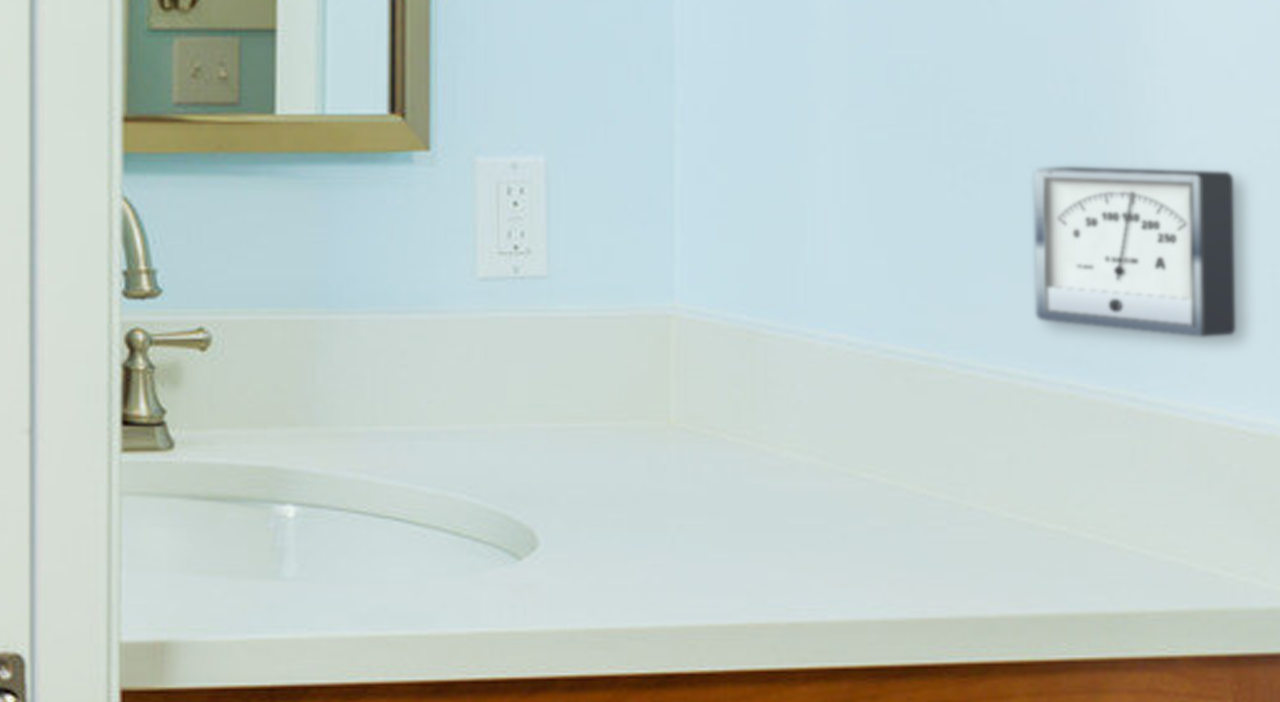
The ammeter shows 150 A
